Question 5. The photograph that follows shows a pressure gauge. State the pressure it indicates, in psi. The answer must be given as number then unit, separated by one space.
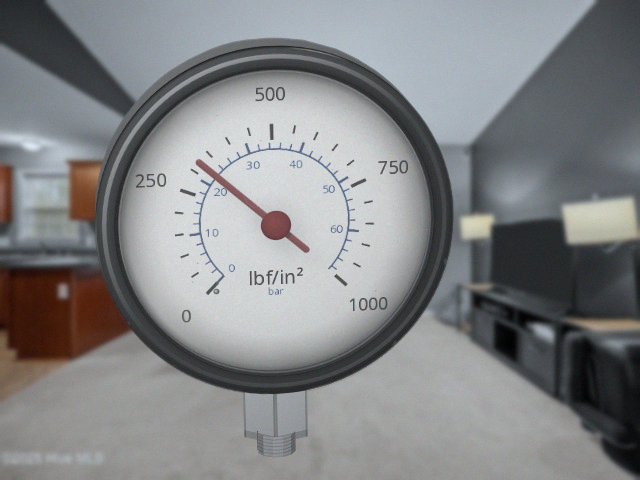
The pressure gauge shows 325 psi
